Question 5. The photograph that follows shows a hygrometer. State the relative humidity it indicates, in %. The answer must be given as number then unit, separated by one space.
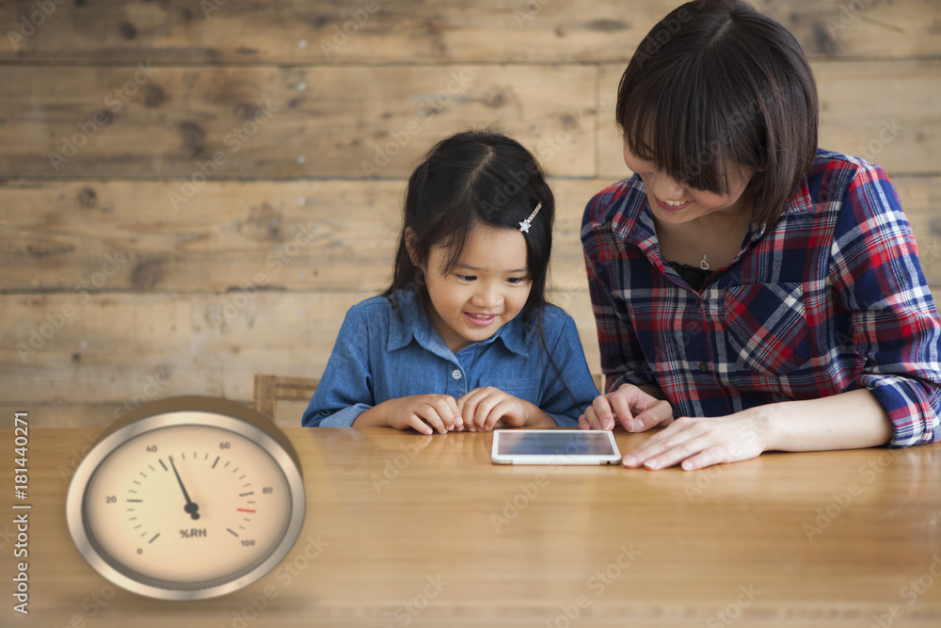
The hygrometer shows 44 %
